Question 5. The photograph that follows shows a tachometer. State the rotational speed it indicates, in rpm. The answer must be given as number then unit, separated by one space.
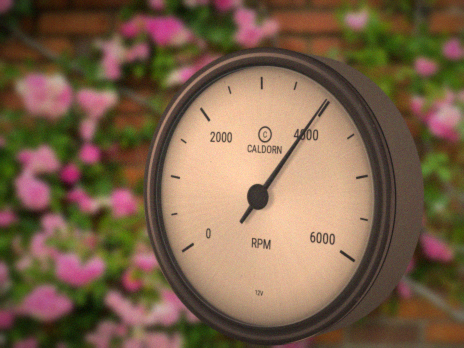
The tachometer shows 4000 rpm
